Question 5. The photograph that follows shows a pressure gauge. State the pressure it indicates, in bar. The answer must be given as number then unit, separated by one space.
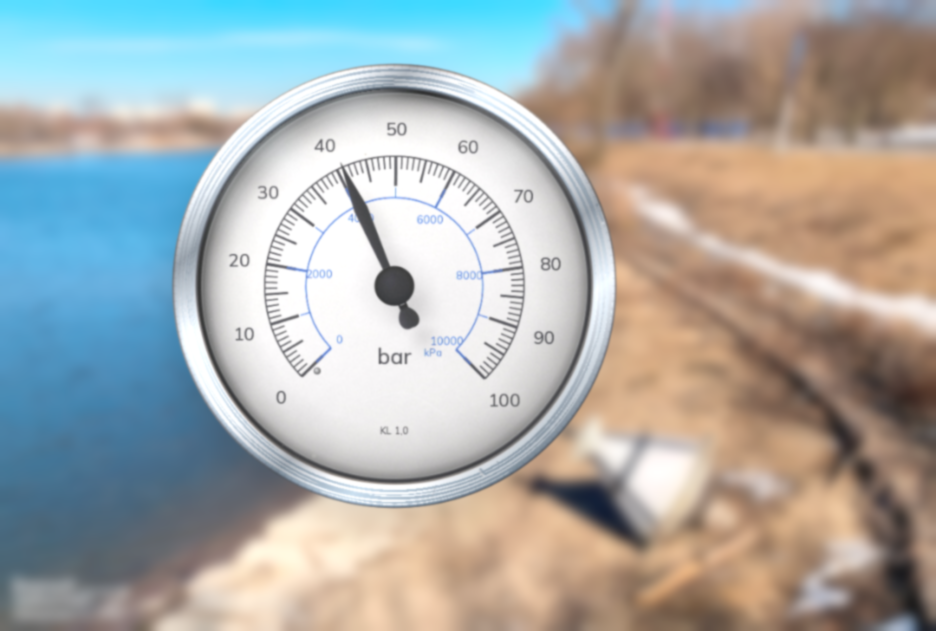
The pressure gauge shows 41 bar
